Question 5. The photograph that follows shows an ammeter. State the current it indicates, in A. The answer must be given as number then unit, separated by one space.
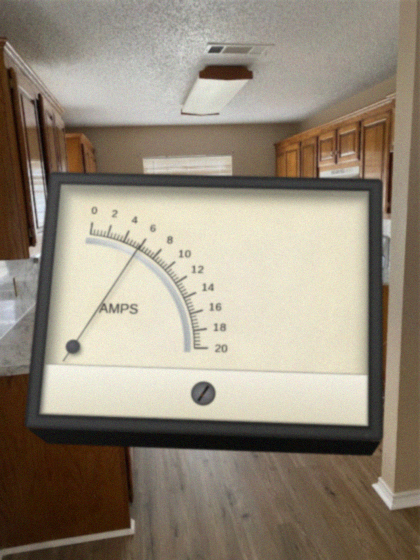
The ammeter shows 6 A
